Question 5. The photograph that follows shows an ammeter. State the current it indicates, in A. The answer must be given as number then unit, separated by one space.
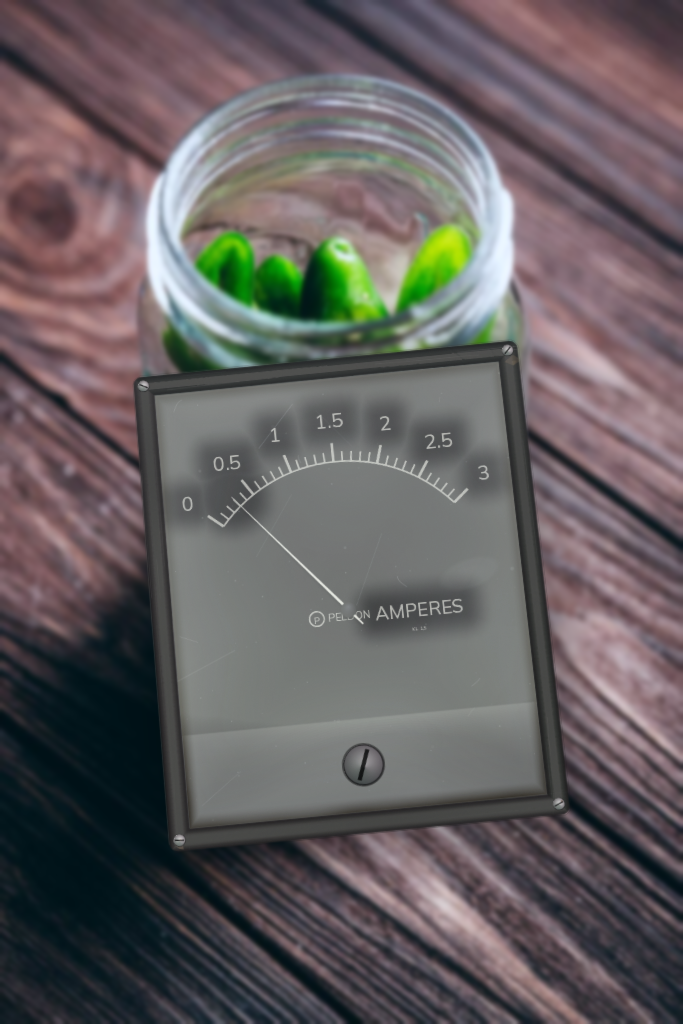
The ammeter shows 0.3 A
